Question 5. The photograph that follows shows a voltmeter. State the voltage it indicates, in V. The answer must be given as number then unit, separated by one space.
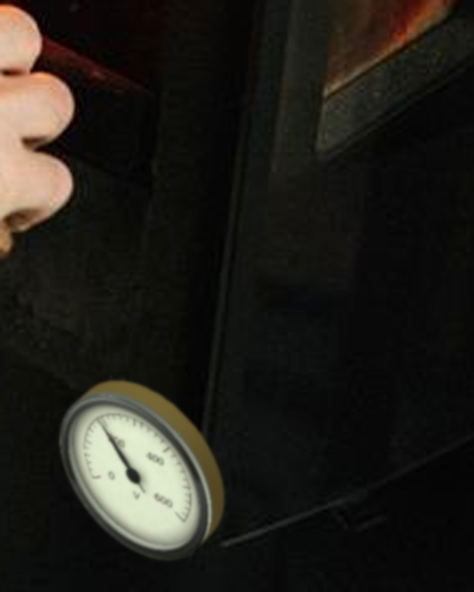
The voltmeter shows 200 V
